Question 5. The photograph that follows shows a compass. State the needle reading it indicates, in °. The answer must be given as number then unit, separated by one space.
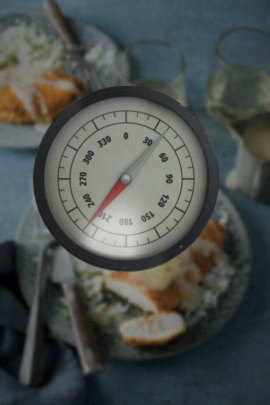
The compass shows 220 °
